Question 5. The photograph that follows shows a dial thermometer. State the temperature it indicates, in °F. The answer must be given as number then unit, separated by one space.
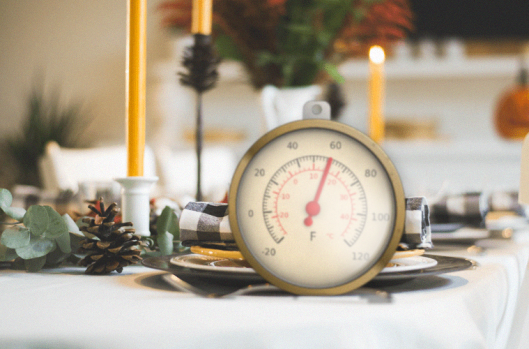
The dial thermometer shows 60 °F
